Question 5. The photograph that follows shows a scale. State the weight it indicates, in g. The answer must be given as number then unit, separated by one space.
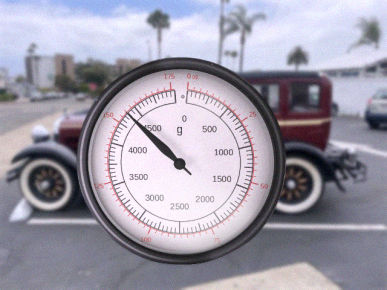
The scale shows 4400 g
